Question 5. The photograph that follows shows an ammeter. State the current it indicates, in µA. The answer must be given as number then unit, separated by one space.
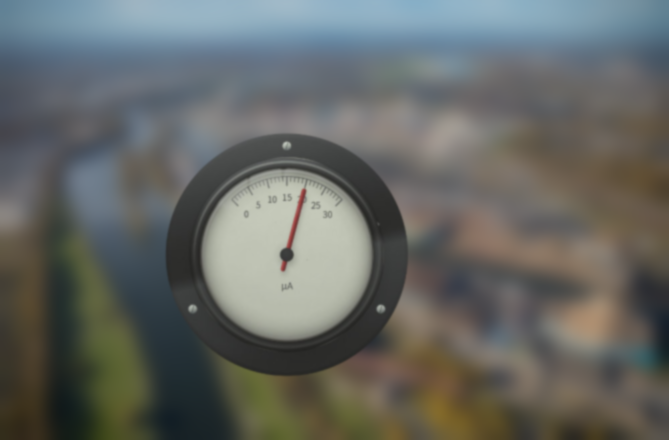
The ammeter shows 20 µA
